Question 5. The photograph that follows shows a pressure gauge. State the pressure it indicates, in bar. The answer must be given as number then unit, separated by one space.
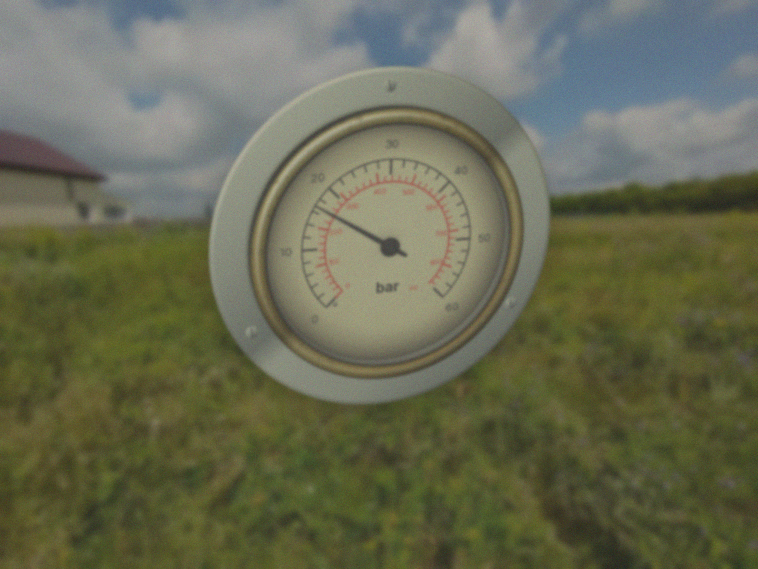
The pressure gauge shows 17 bar
